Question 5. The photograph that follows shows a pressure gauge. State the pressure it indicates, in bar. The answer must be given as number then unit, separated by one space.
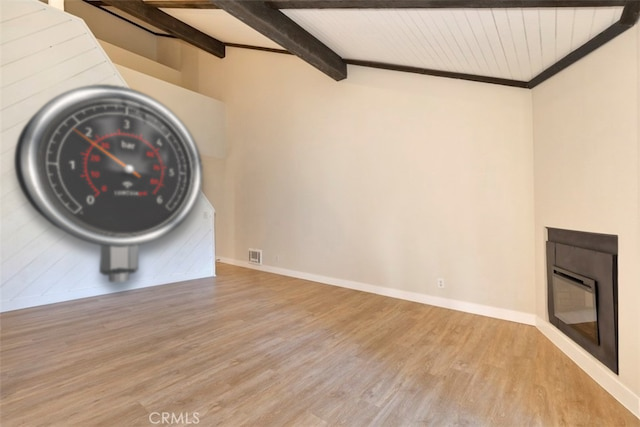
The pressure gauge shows 1.8 bar
